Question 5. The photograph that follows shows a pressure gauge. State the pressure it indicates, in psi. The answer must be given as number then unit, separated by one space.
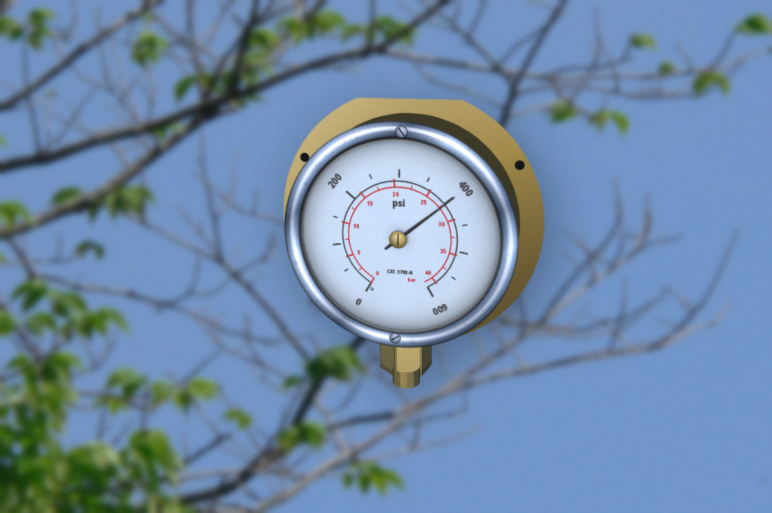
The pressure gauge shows 400 psi
